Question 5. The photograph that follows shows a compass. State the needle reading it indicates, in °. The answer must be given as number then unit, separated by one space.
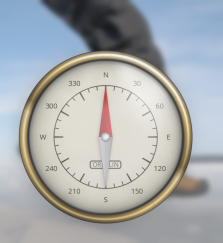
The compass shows 0 °
